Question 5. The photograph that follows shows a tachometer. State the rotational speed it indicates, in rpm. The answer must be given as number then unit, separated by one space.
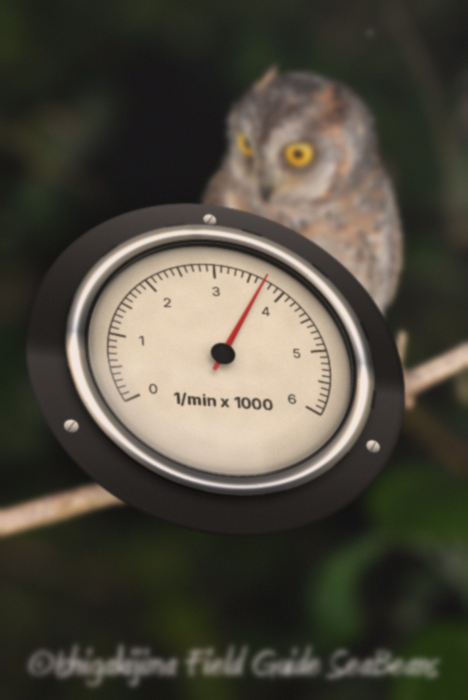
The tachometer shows 3700 rpm
